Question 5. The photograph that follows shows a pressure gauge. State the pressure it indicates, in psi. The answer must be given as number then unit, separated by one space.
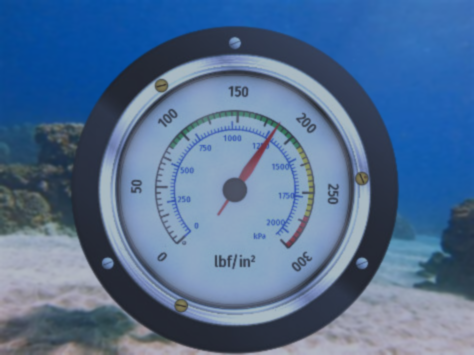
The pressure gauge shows 185 psi
